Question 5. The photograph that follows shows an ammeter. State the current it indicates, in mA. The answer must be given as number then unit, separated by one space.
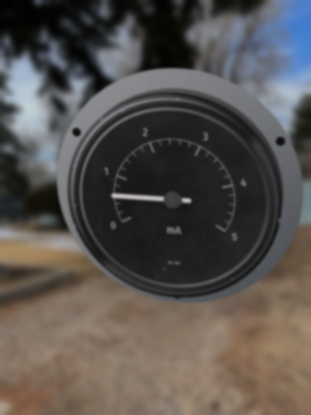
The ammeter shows 0.6 mA
